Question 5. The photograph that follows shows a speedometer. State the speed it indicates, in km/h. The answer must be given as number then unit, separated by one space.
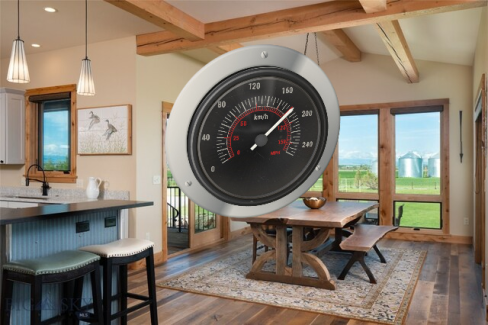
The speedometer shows 180 km/h
